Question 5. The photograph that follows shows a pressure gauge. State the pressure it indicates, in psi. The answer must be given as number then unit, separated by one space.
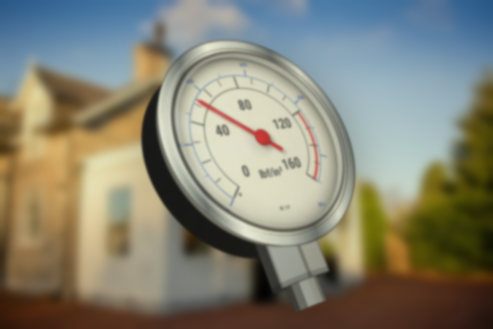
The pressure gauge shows 50 psi
